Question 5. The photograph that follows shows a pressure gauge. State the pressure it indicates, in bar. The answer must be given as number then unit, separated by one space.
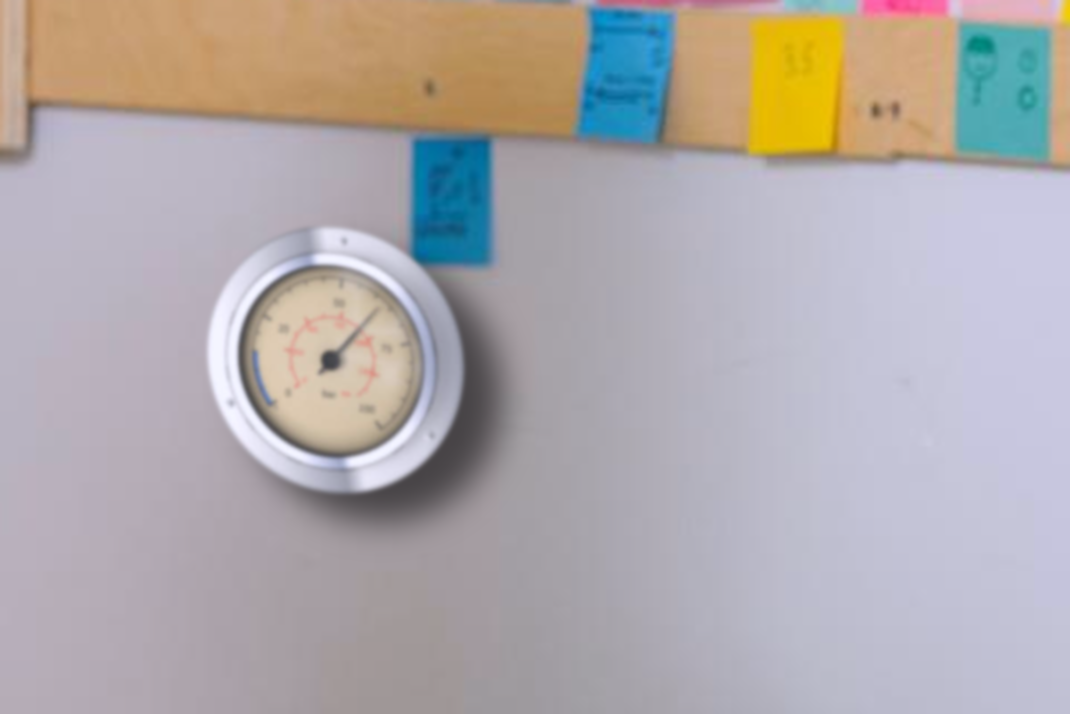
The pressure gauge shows 62.5 bar
